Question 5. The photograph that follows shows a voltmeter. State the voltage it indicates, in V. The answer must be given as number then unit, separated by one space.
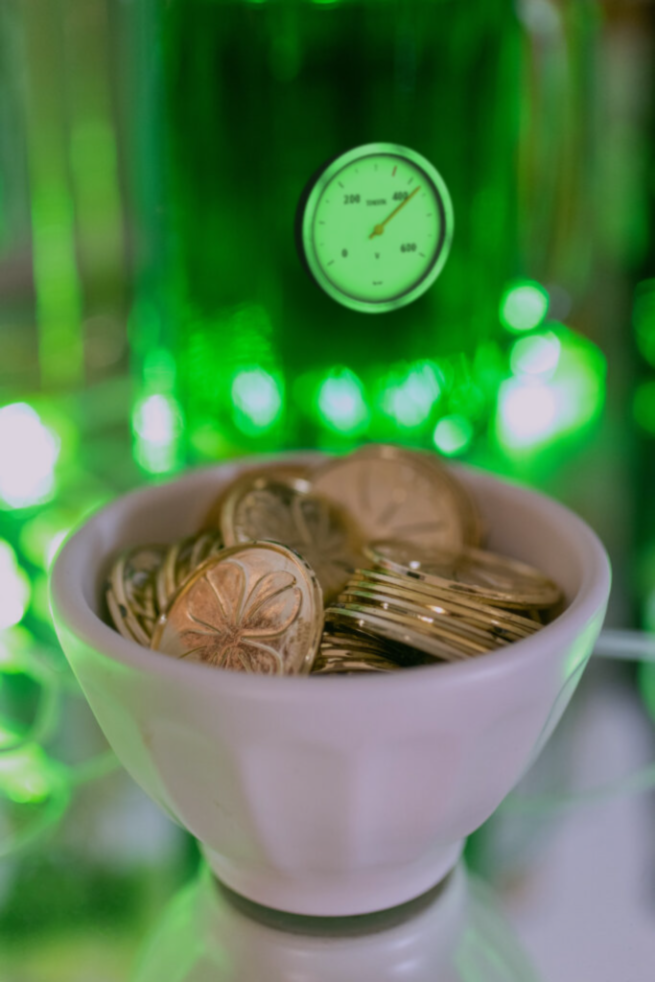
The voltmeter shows 425 V
